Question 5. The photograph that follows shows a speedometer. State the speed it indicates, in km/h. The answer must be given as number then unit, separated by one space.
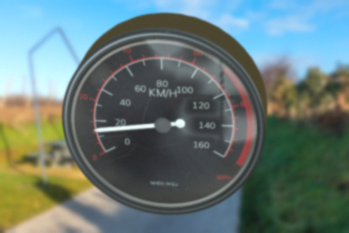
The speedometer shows 15 km/h
